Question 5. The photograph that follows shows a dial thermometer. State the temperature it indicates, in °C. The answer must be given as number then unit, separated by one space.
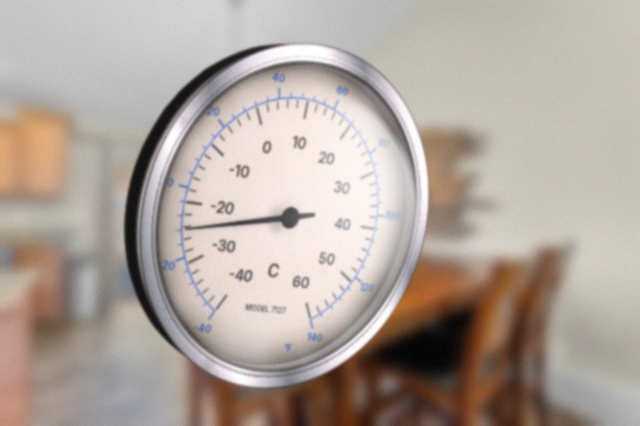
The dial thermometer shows -24 °C
